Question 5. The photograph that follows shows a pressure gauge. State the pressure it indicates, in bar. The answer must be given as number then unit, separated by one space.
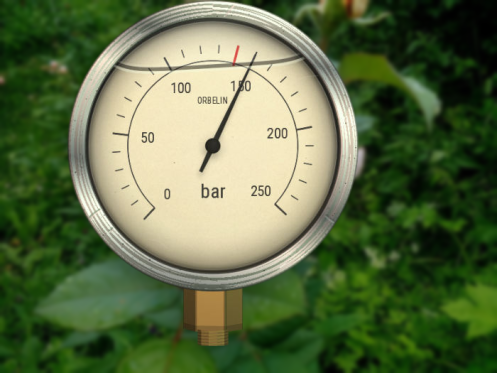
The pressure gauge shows 150 bar
